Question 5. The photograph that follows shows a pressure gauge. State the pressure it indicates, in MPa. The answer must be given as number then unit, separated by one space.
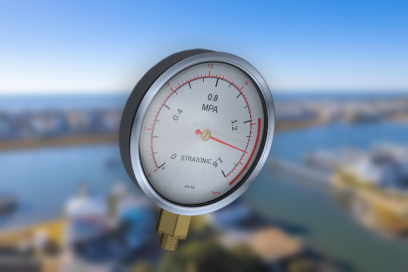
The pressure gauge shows 1.4 MPa
